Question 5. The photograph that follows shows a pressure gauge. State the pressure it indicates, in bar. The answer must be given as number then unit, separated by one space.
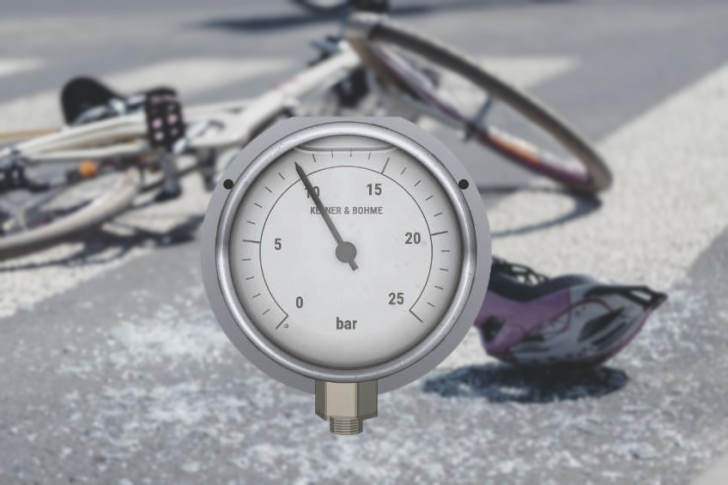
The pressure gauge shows 10 bar
